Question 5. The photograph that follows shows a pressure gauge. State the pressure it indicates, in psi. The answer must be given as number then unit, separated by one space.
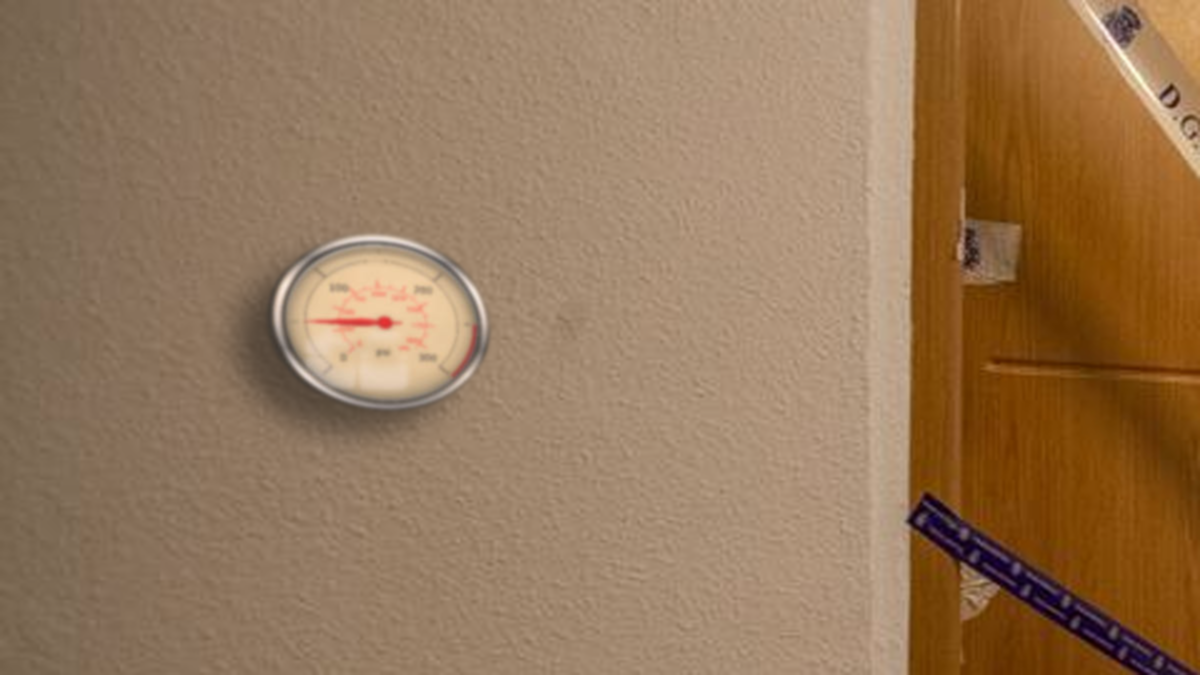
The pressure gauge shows 50 psi
